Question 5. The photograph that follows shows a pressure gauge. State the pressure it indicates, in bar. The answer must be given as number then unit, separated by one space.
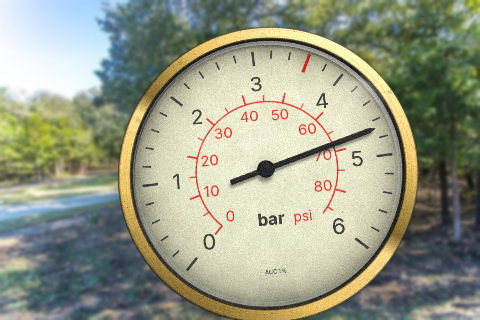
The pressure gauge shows 4.7 bar
